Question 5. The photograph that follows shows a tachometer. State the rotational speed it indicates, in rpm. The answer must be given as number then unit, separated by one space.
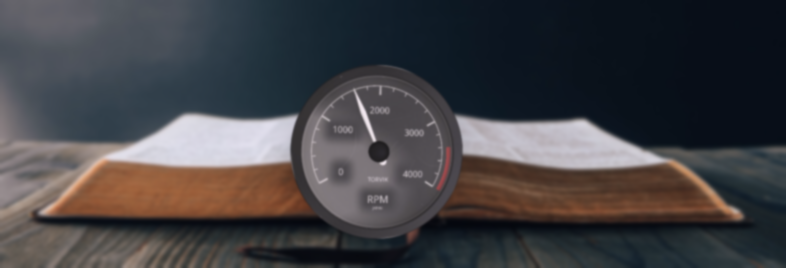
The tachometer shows 1600 rpm
